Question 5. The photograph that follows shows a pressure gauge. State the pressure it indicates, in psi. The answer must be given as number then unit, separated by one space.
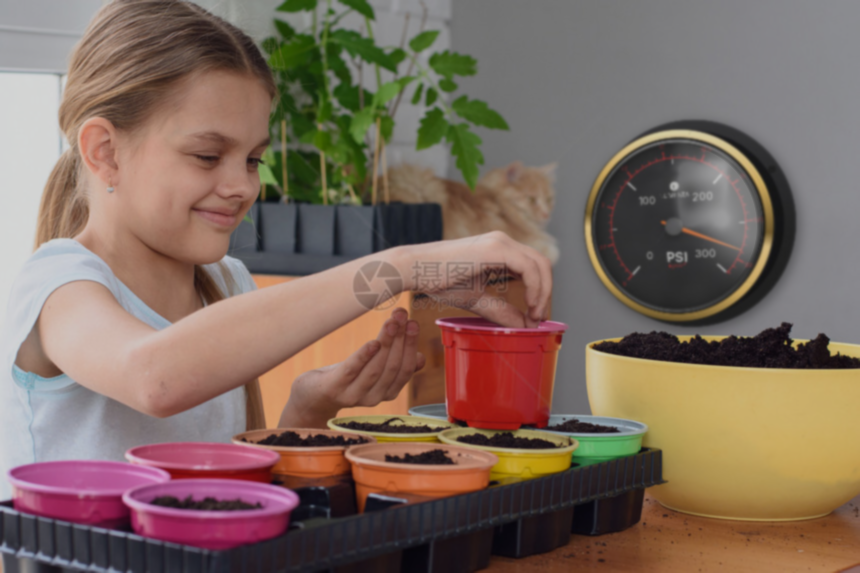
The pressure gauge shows 275 psi
